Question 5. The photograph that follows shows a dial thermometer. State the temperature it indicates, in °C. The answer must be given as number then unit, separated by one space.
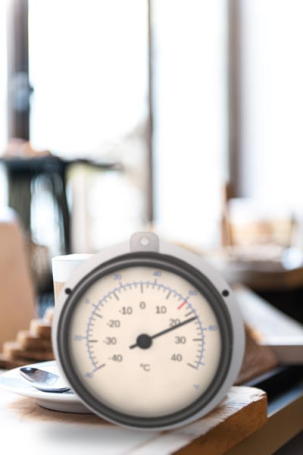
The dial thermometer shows 22 °C
